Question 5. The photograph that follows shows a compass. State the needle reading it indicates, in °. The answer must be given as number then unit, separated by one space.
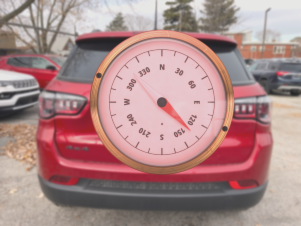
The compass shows 135 °
